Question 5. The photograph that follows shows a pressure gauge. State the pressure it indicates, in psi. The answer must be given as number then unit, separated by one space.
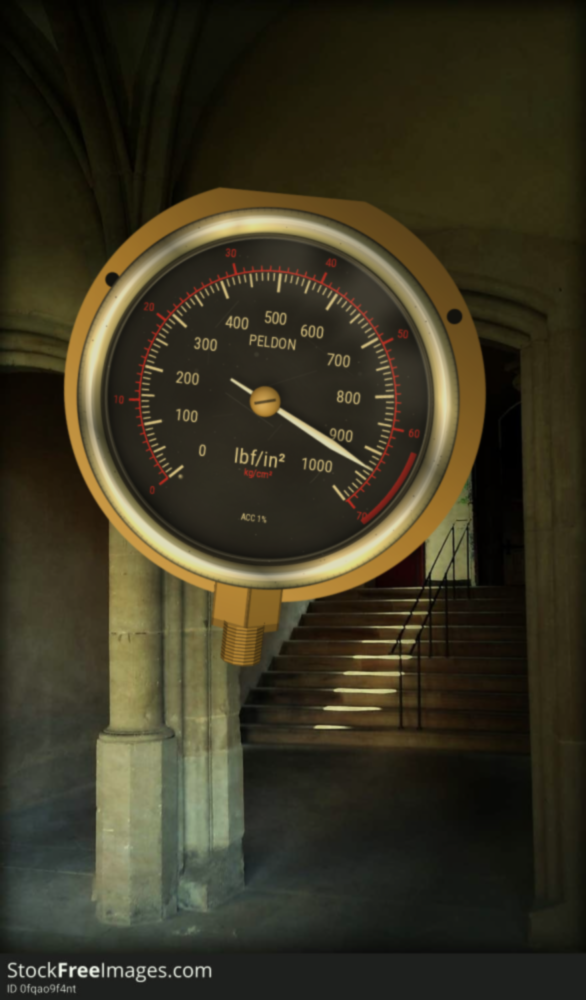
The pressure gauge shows 930 psi
